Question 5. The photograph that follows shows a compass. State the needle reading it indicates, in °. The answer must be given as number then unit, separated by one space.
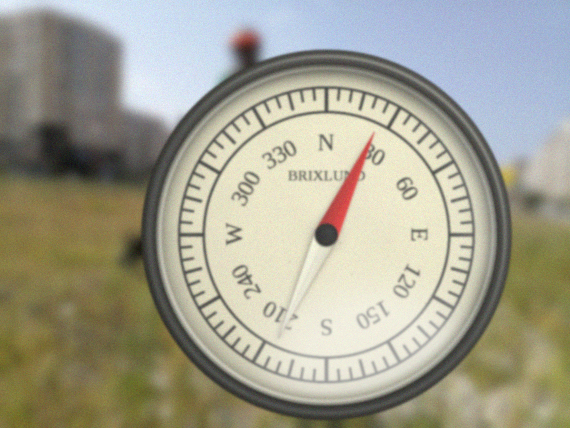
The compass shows 25 °
